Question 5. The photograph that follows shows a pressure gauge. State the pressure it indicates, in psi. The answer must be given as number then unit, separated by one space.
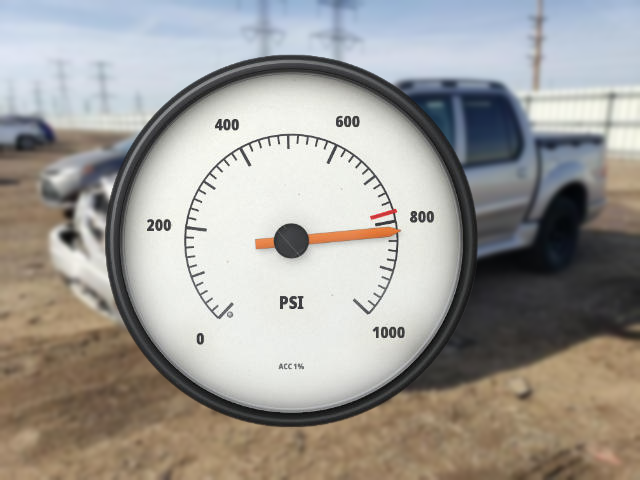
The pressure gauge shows 820 psi
